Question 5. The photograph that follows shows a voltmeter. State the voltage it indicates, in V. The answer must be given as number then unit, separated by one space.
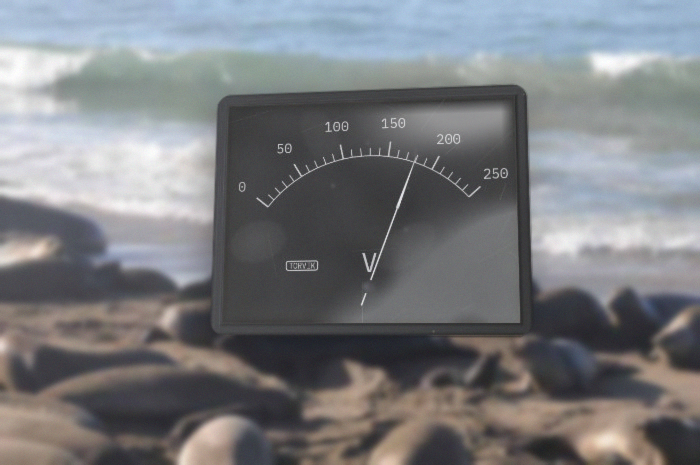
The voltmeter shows 180 V
